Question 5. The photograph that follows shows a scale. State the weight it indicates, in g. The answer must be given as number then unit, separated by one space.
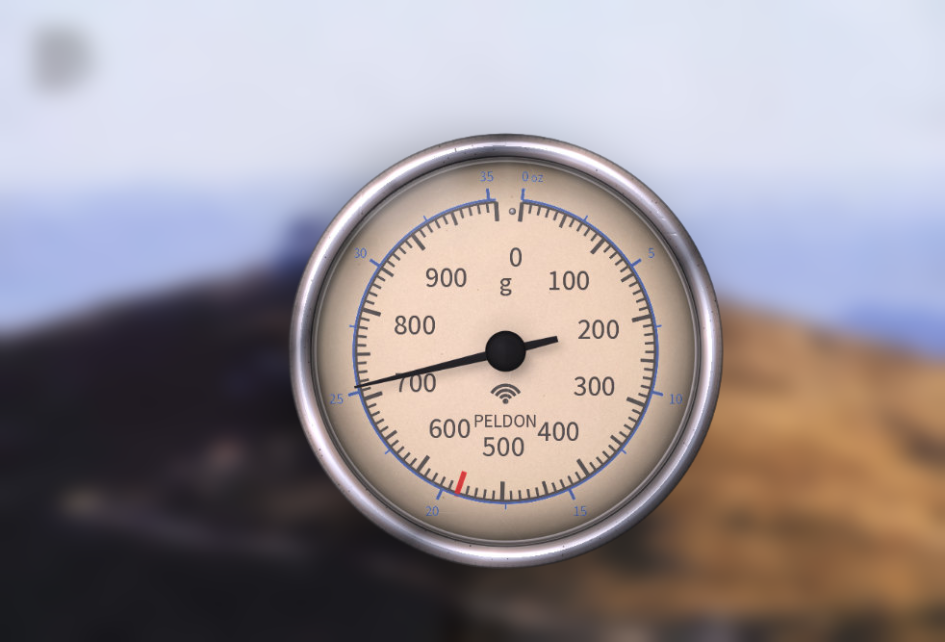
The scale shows 715 g
